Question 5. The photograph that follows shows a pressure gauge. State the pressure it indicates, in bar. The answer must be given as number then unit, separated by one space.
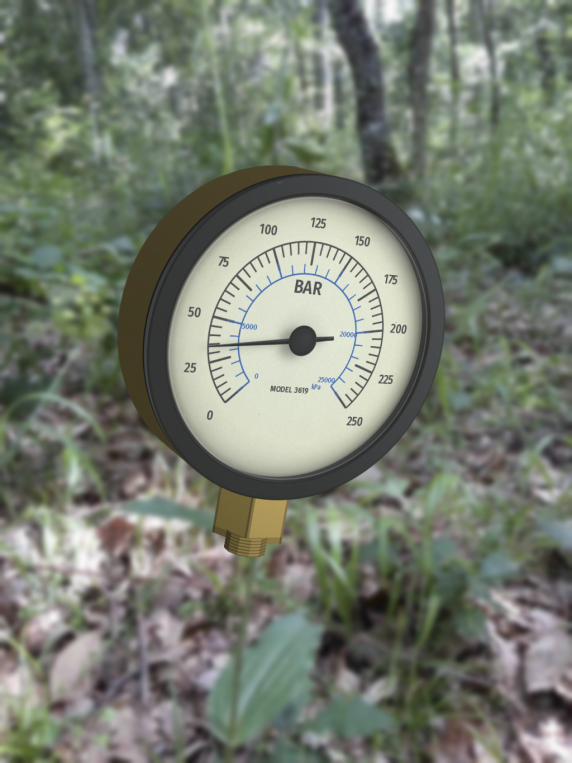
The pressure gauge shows 35 bar
